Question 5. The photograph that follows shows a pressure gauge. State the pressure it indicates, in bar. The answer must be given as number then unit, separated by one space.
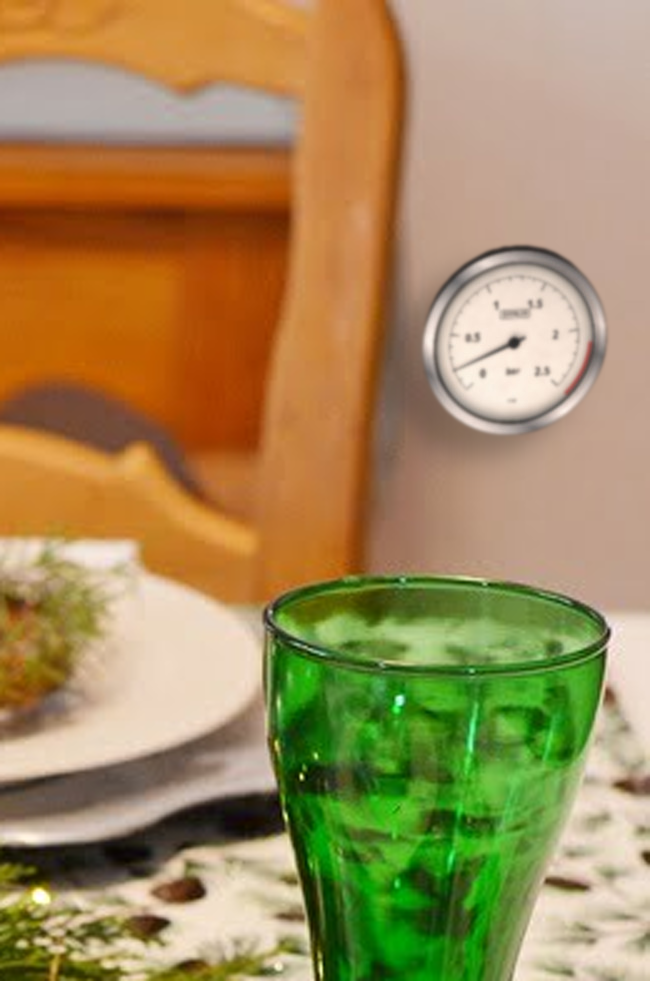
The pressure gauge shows 0.2 bar
